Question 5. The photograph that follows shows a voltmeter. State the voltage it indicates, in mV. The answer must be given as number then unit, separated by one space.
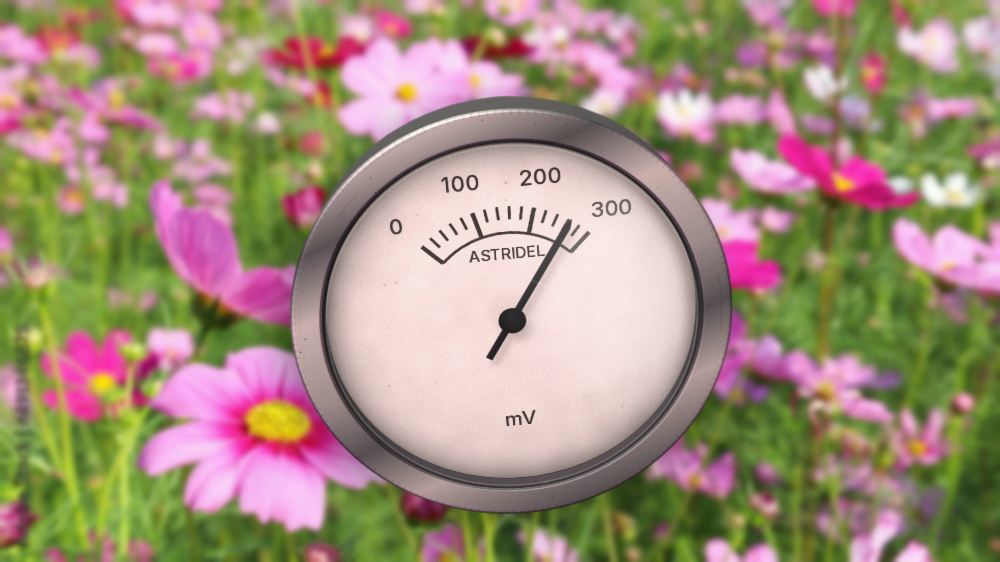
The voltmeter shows 260 mV
